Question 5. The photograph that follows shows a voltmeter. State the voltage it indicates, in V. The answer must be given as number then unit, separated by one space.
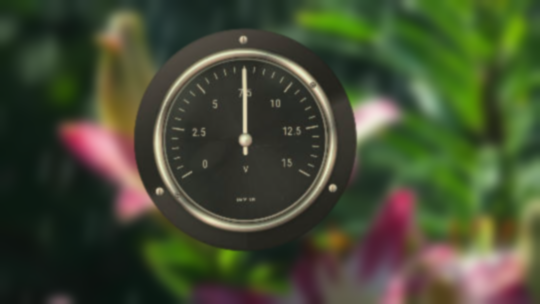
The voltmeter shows 7.5 V
